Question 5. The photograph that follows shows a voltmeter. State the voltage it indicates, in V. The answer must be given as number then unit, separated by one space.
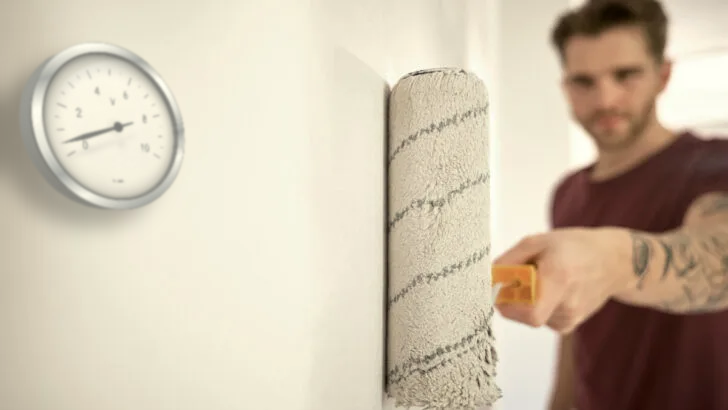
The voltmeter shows 0.5 V
